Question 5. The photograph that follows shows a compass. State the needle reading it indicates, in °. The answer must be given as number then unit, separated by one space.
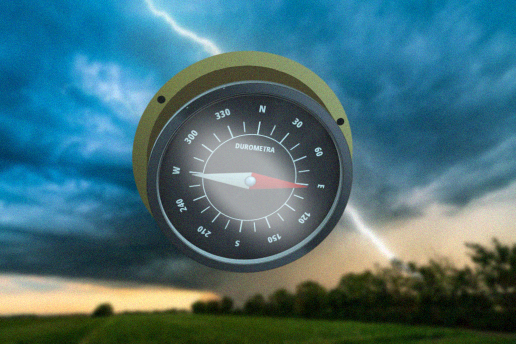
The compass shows 90 °
